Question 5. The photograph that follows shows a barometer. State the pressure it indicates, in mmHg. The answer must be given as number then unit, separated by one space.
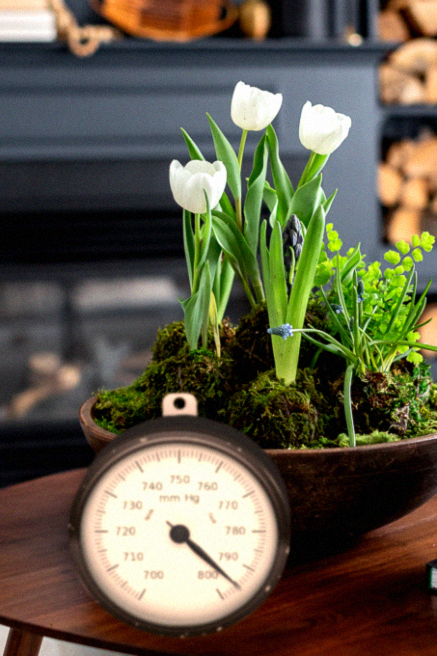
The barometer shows 795 mmHg
